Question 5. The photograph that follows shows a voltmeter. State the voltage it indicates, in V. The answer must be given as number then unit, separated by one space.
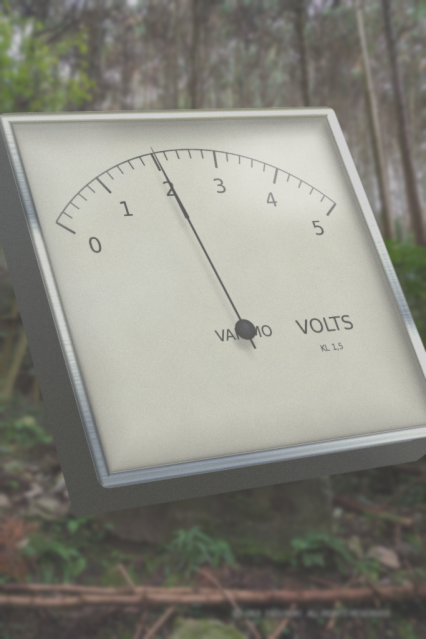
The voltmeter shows 2 V
